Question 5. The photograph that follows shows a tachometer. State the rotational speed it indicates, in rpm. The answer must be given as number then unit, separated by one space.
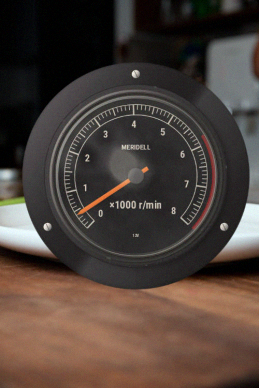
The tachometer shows 400 rpm
